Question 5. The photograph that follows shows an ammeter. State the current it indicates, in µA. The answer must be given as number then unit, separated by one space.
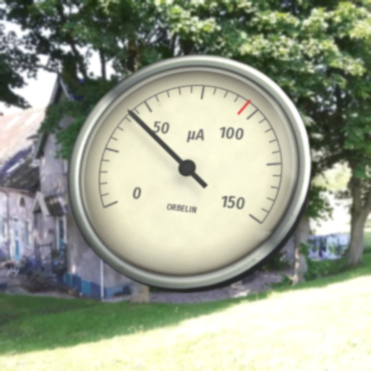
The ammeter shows 42.5 µA
